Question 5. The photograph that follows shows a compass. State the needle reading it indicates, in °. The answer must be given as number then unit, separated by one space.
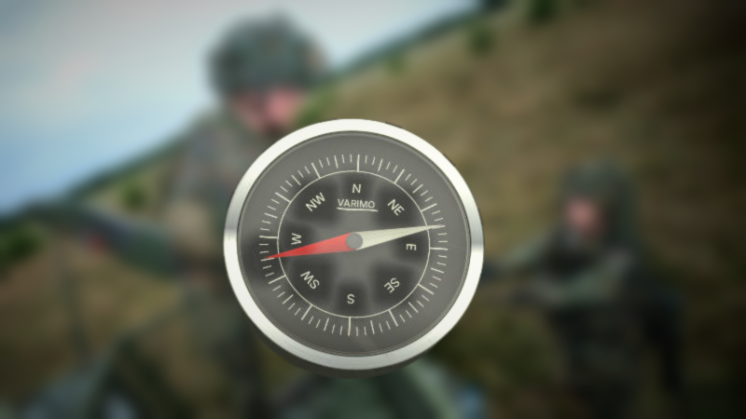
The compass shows 255 °
